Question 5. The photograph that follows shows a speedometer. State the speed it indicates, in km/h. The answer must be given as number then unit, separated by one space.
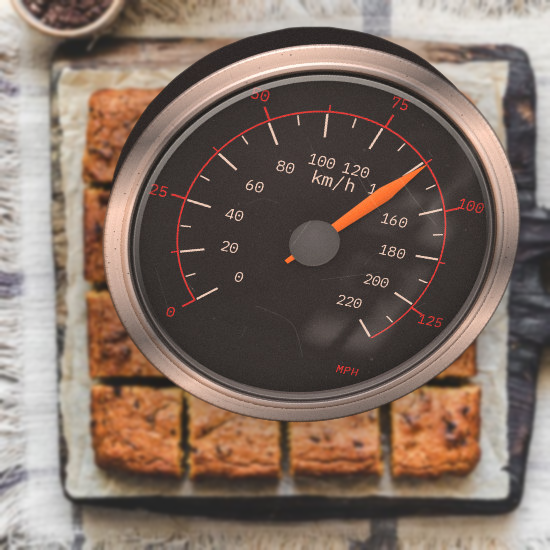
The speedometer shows 140 km/h
